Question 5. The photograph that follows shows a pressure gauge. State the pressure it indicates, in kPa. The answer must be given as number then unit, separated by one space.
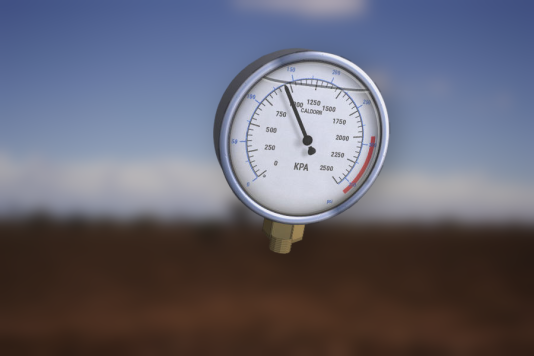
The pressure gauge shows 950 kPa
